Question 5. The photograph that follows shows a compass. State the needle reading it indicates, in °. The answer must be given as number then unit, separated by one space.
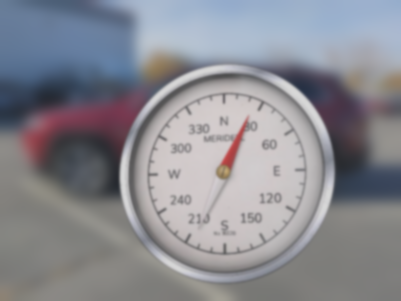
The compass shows 25 °
